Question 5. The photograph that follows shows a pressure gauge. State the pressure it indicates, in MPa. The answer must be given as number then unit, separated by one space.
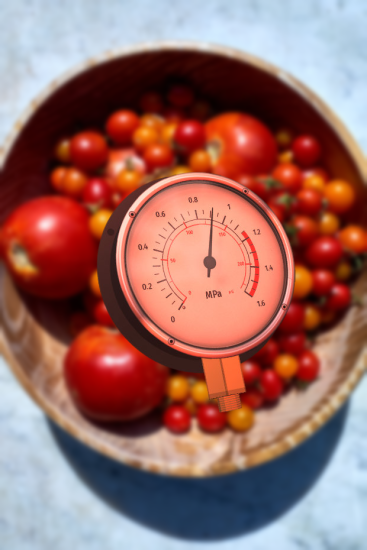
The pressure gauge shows 0.9 MPa
